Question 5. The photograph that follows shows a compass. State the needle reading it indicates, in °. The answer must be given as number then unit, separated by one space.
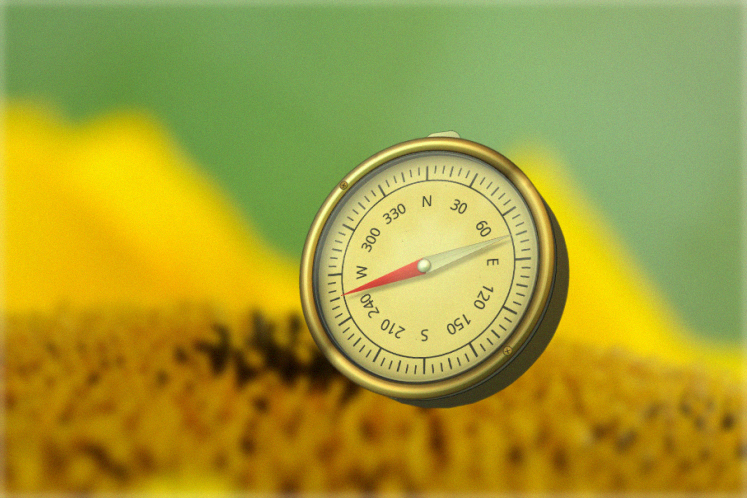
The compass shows 255 °
